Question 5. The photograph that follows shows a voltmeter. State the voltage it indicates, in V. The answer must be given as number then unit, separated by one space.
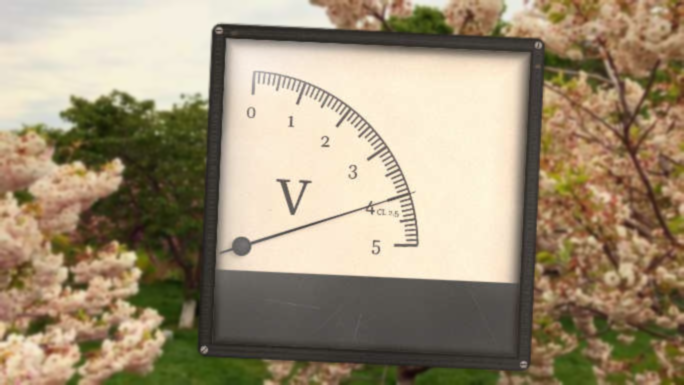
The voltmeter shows 4 V
